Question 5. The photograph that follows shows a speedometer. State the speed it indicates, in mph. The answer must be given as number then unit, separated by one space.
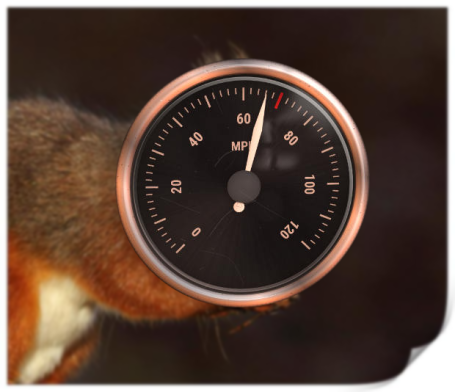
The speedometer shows 66 mph
